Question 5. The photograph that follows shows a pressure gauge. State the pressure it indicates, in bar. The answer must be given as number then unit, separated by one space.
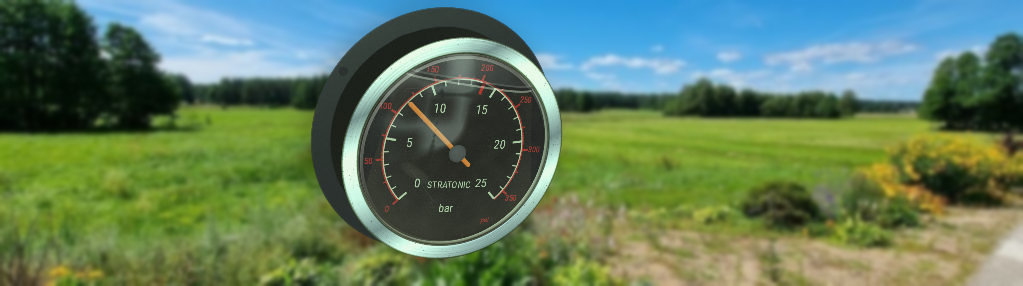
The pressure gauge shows 8 bar
